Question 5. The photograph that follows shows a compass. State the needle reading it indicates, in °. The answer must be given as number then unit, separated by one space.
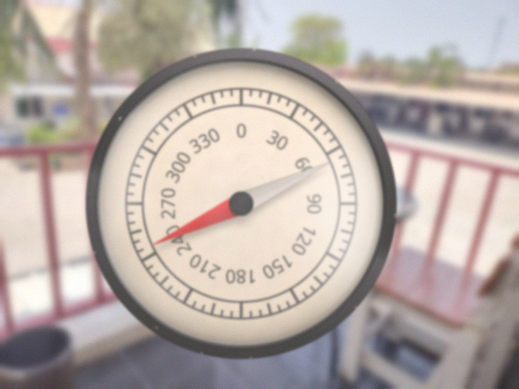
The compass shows 245 °
